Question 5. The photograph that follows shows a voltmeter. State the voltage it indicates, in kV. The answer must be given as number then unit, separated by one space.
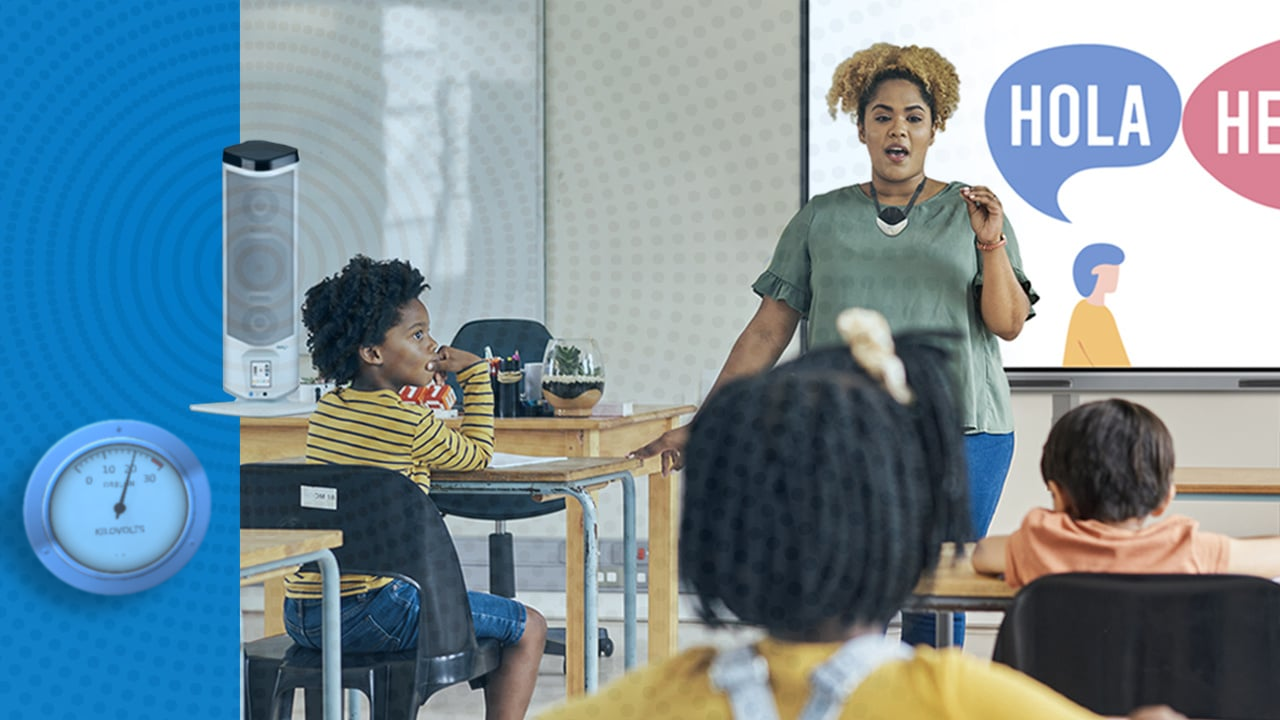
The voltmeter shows 20 kV
